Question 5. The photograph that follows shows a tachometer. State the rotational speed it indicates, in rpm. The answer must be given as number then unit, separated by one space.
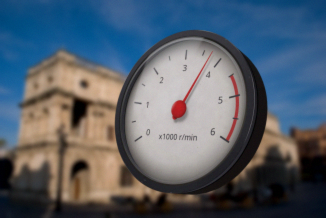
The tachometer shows 3750 rpm
